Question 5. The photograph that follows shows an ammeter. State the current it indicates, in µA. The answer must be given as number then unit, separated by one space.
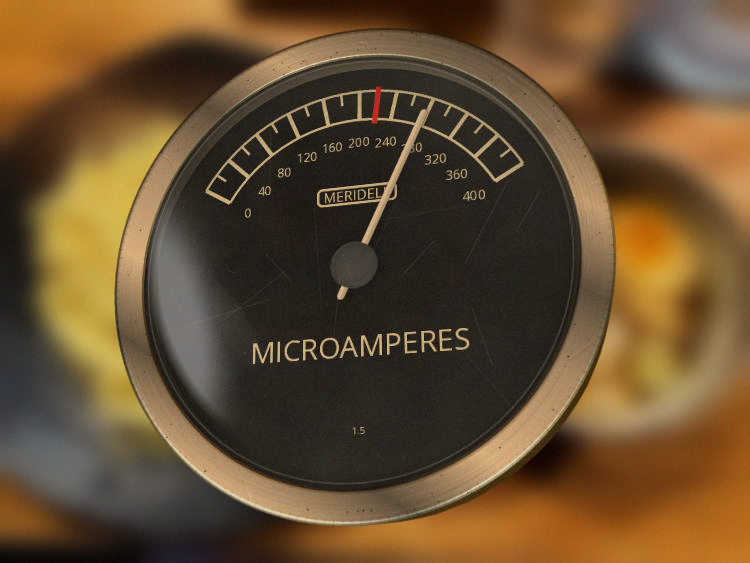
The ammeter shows 280 µA
